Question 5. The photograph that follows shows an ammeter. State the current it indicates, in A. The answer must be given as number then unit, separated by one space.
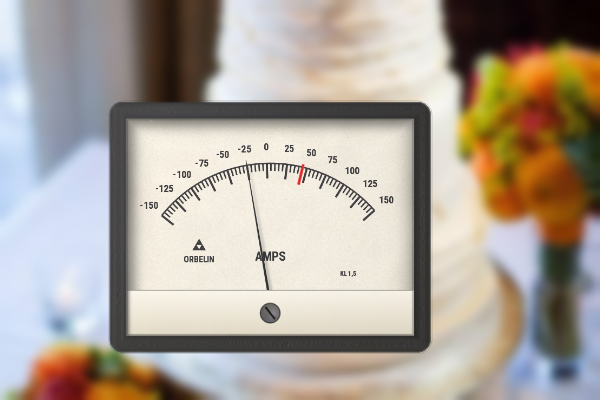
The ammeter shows -25 A
